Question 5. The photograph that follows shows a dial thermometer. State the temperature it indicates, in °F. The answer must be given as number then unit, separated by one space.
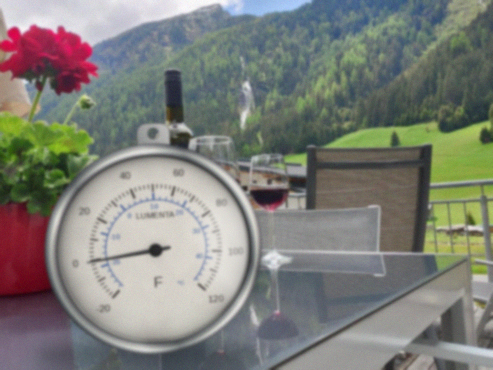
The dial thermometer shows 0 °F
